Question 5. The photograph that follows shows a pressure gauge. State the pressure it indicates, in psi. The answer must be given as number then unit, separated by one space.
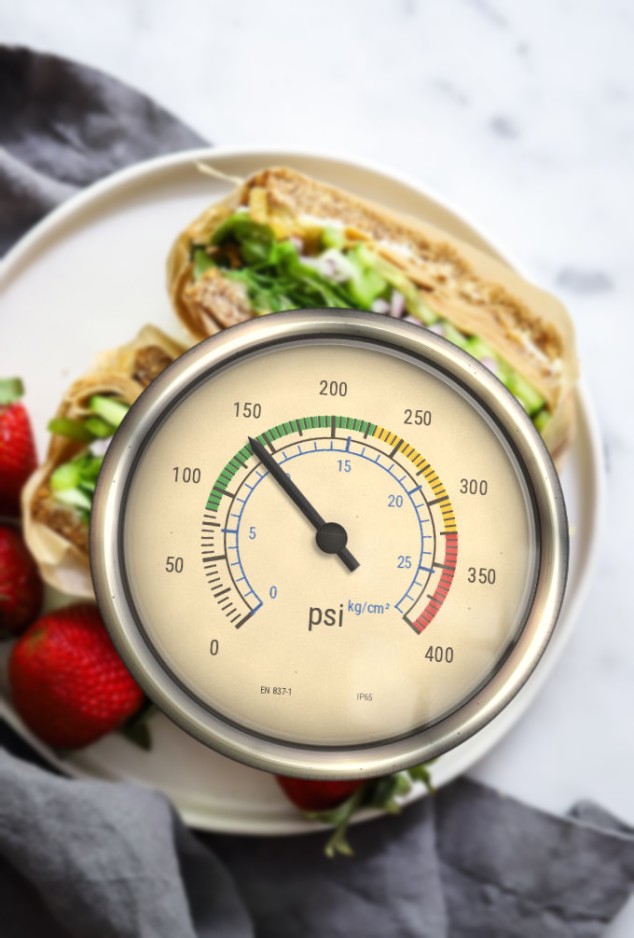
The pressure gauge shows 140 psi
